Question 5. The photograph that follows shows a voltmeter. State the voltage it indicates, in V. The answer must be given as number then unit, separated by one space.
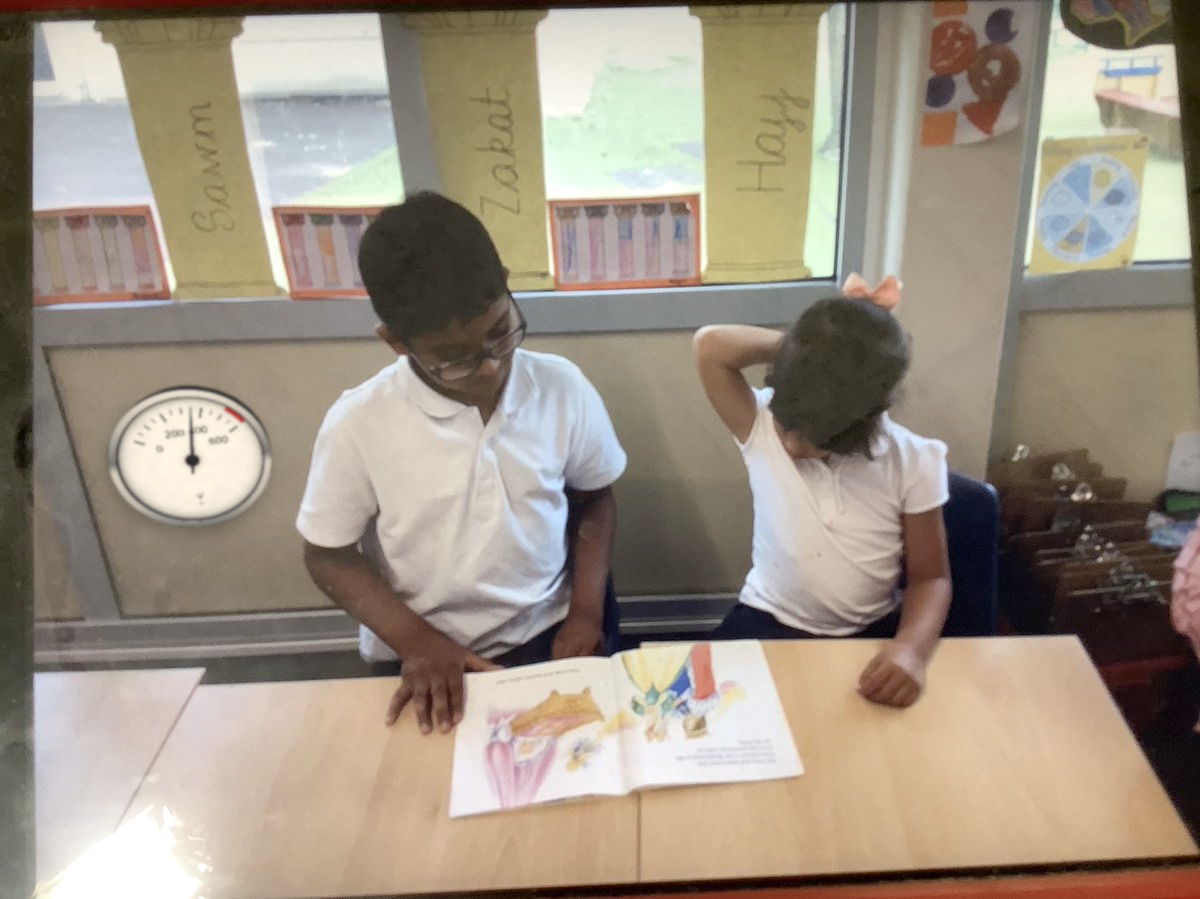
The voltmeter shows 350 V
